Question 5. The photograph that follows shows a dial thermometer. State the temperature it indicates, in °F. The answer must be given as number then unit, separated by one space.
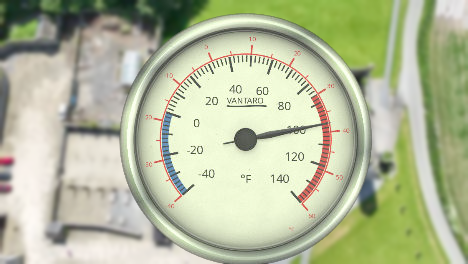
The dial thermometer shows 100 °F
